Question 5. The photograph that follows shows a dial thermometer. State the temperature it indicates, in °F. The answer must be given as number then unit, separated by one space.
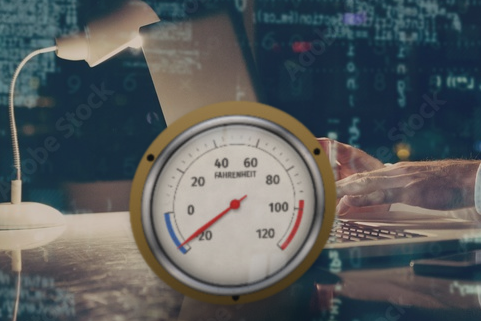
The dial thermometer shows -16 °F
